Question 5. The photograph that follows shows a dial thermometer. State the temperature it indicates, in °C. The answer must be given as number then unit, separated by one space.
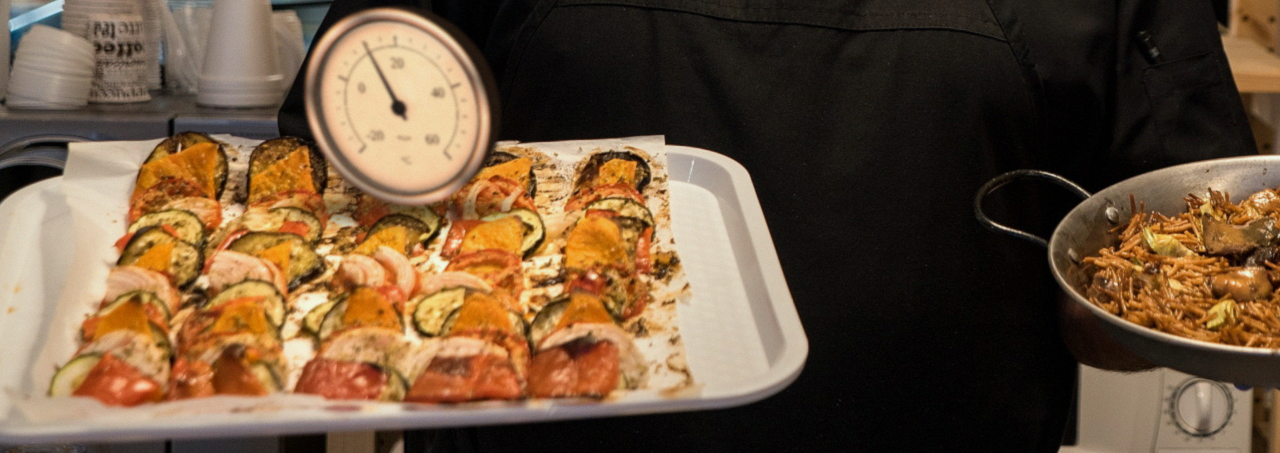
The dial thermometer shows 12 °C
